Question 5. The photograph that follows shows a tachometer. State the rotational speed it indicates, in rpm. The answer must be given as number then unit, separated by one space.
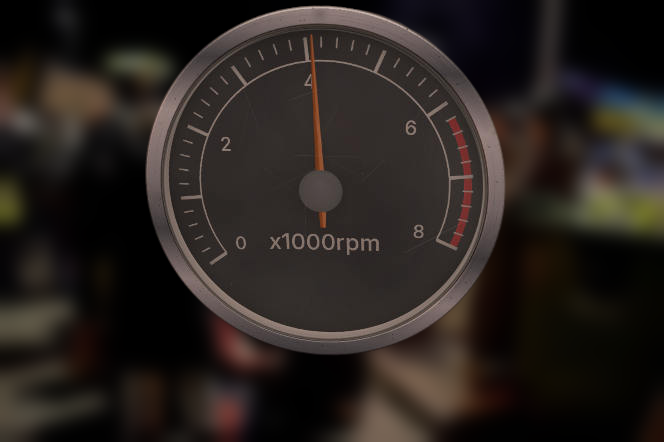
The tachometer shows 4100 rpm
